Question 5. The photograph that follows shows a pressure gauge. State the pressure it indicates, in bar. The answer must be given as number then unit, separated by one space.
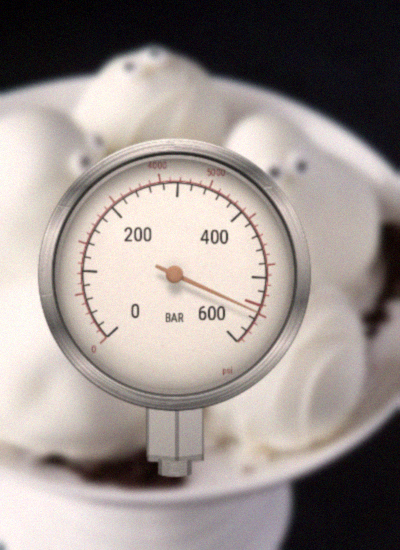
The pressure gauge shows 550 bar
